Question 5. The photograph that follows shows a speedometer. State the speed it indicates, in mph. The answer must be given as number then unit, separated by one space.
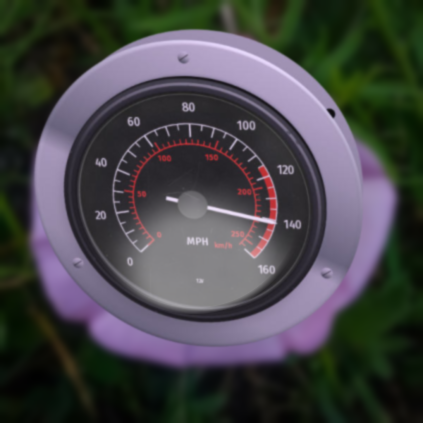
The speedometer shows 140 mph
